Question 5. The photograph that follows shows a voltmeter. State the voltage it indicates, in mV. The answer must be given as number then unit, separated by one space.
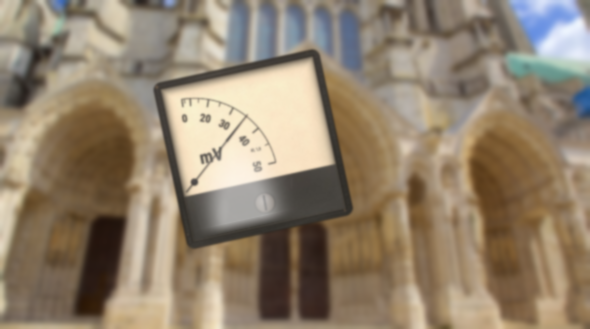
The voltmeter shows 35 mV
